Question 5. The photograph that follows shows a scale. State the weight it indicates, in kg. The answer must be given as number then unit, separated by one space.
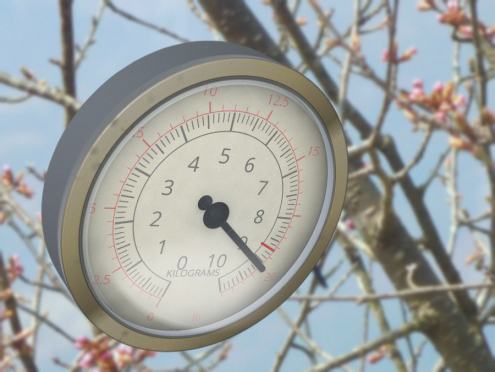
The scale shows 9.1 kg
